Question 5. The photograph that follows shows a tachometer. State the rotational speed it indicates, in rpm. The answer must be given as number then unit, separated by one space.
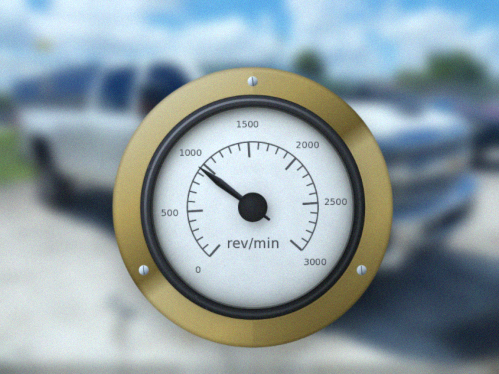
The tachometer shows 950 rpm
